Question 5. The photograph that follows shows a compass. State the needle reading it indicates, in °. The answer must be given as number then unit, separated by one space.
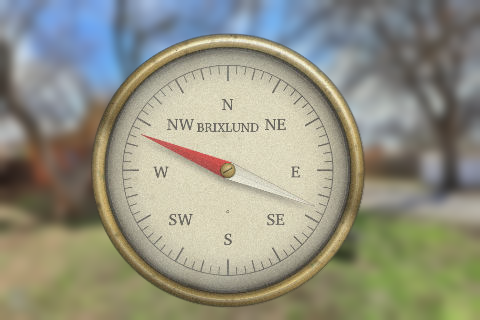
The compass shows 292.5 °
